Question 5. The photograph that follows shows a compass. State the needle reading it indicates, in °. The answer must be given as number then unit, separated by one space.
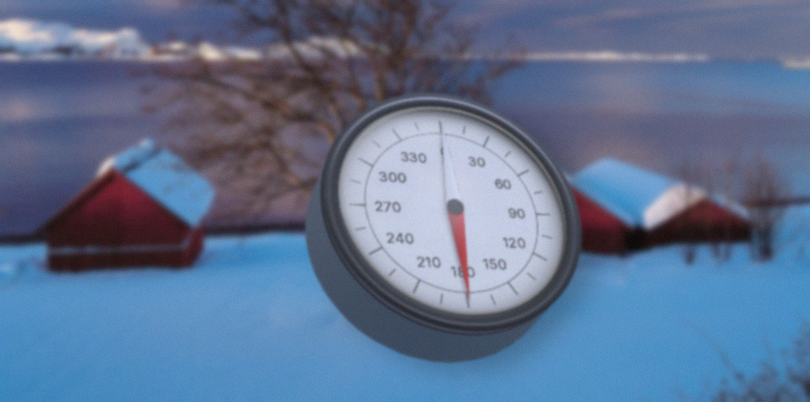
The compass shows 180 °
